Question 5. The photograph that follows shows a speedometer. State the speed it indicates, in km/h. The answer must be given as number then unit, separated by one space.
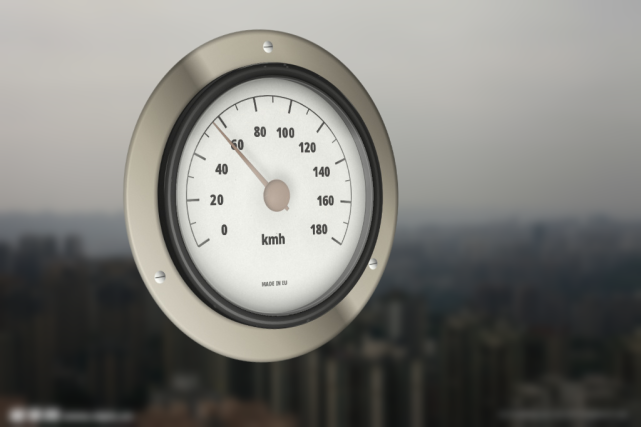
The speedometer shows 55 km/h
